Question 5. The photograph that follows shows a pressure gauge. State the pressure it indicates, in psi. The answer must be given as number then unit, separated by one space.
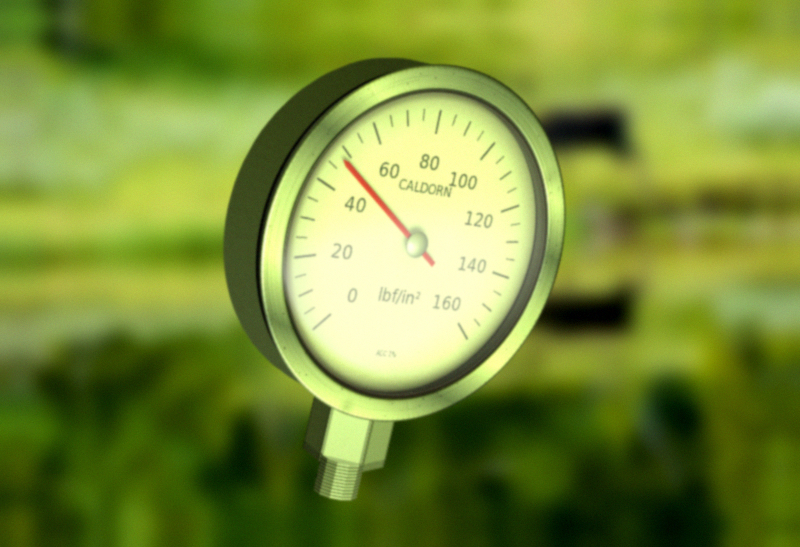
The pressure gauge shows 47.5 psi
